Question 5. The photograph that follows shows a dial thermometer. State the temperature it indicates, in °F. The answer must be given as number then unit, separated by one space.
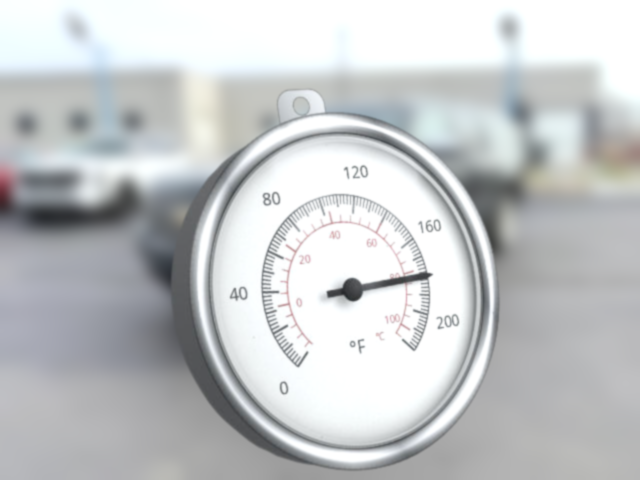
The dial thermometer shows 180 °F
